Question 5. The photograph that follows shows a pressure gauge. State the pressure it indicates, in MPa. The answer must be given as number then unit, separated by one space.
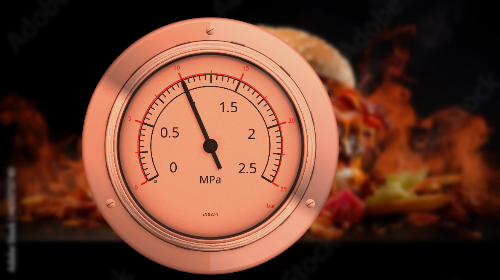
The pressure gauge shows 1 MPa
